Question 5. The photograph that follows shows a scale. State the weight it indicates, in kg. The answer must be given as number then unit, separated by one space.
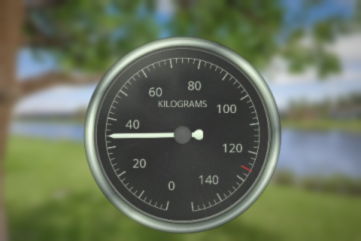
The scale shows 34 kg
